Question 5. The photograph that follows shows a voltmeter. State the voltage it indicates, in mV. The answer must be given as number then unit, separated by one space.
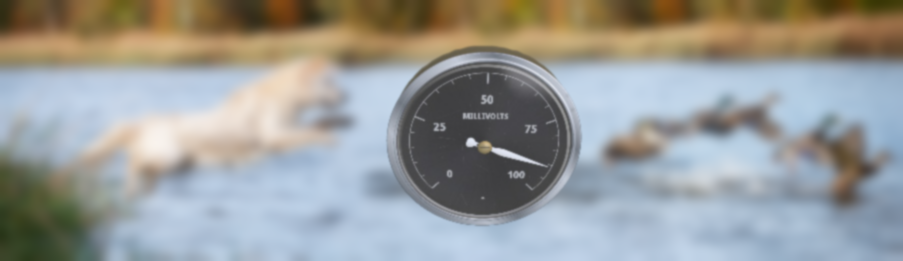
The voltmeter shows 90 mV
